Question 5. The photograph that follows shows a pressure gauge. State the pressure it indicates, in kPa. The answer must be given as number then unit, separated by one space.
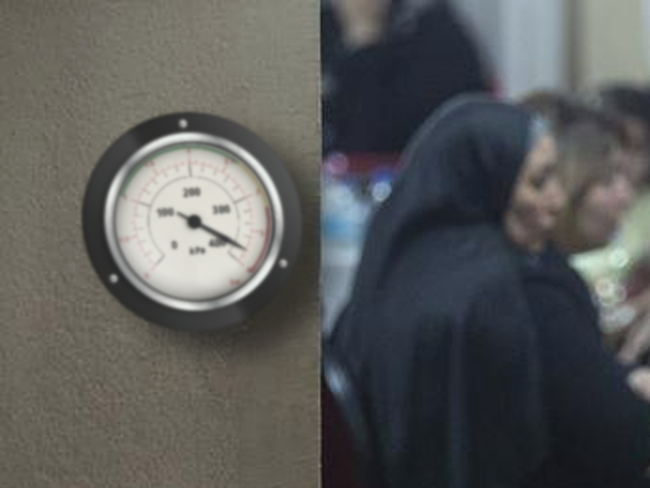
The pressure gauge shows 380 kPa
